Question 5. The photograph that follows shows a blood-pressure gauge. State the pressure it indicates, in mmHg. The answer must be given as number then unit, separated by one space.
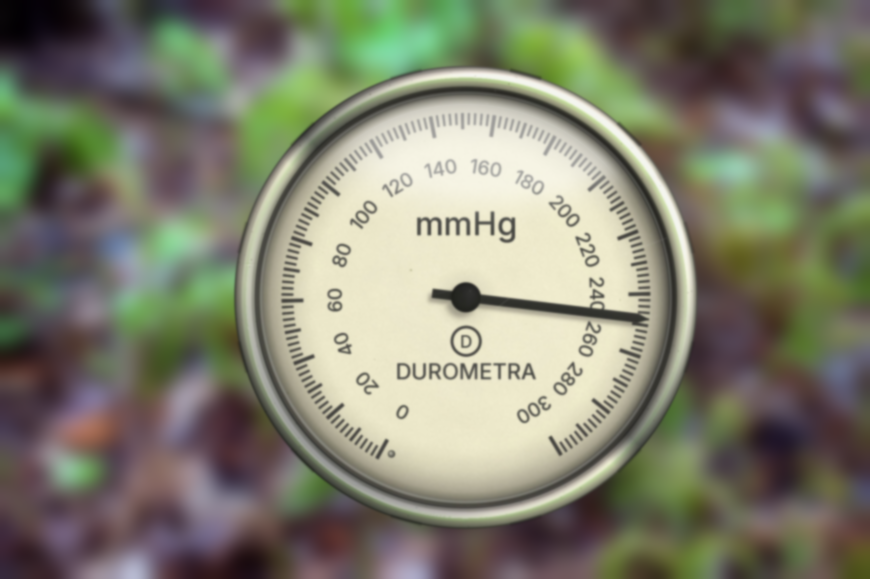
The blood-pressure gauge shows 248 mmHg
